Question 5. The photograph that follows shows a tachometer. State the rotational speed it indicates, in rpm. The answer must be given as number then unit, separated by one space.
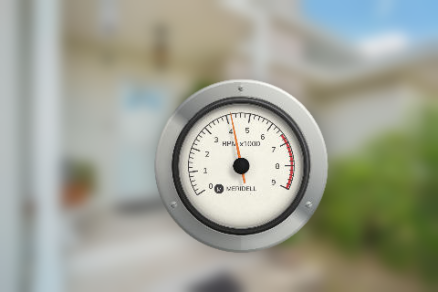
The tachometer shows 4200 rpm
